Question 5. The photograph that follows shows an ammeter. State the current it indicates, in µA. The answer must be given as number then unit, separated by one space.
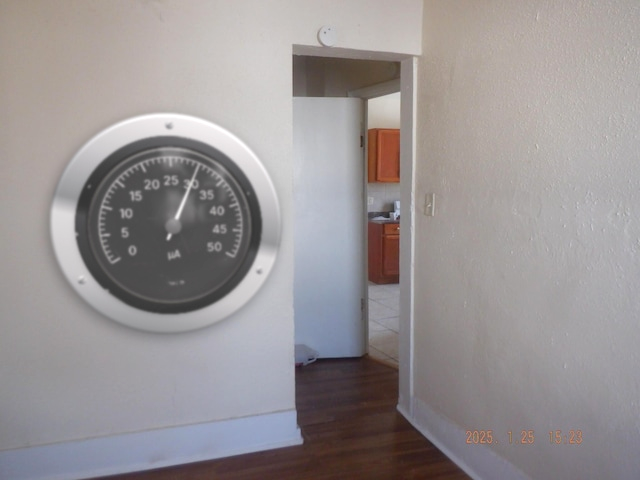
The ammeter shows 30 µA
